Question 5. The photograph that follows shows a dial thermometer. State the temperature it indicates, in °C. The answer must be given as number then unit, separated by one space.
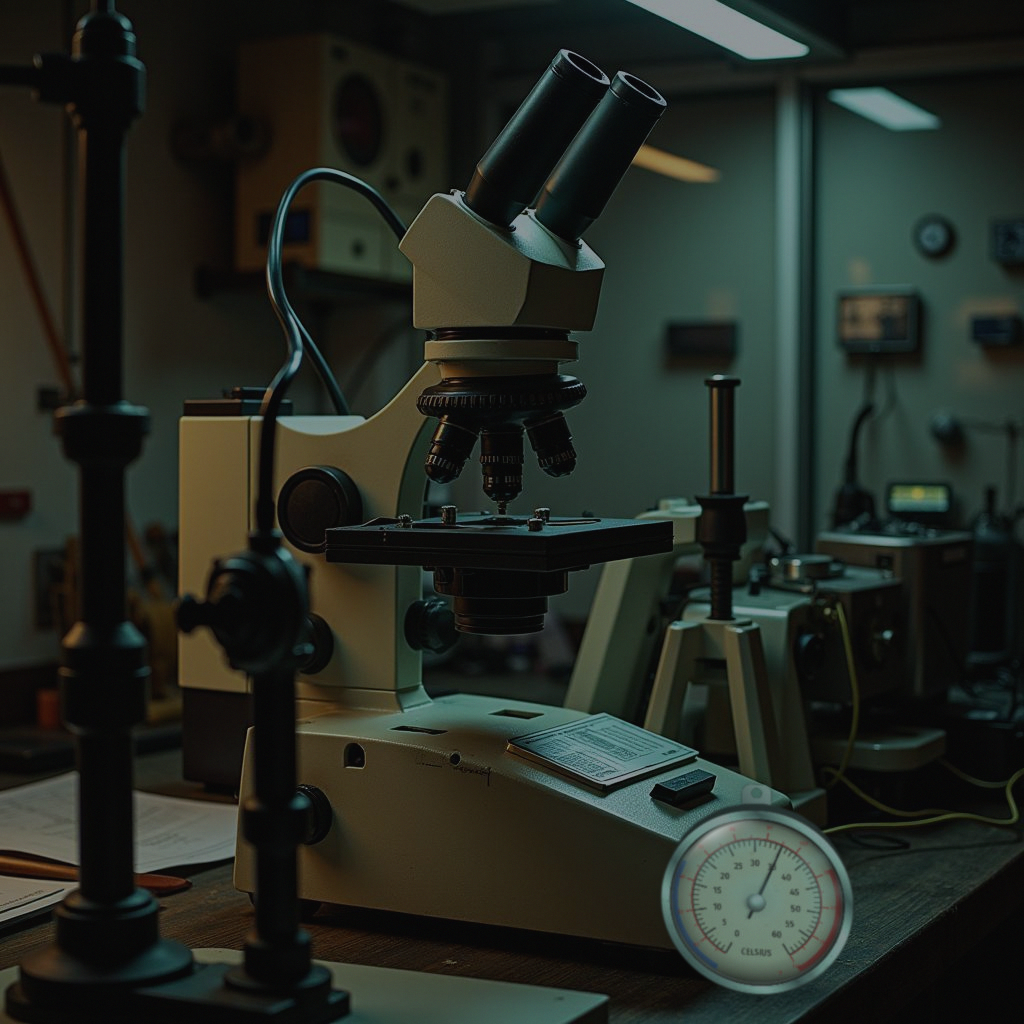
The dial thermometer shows 35 °C
